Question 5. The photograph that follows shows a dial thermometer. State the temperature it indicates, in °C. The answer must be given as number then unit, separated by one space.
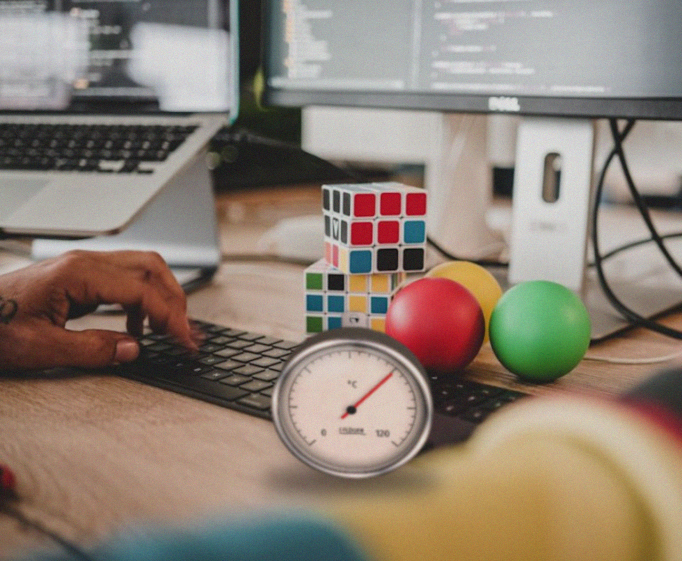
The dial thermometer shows 80 °C
